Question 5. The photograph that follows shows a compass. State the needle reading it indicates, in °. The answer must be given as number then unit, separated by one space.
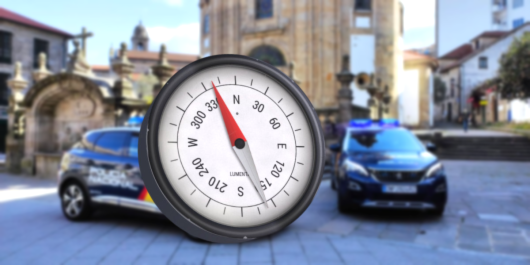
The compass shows 337.5 °
